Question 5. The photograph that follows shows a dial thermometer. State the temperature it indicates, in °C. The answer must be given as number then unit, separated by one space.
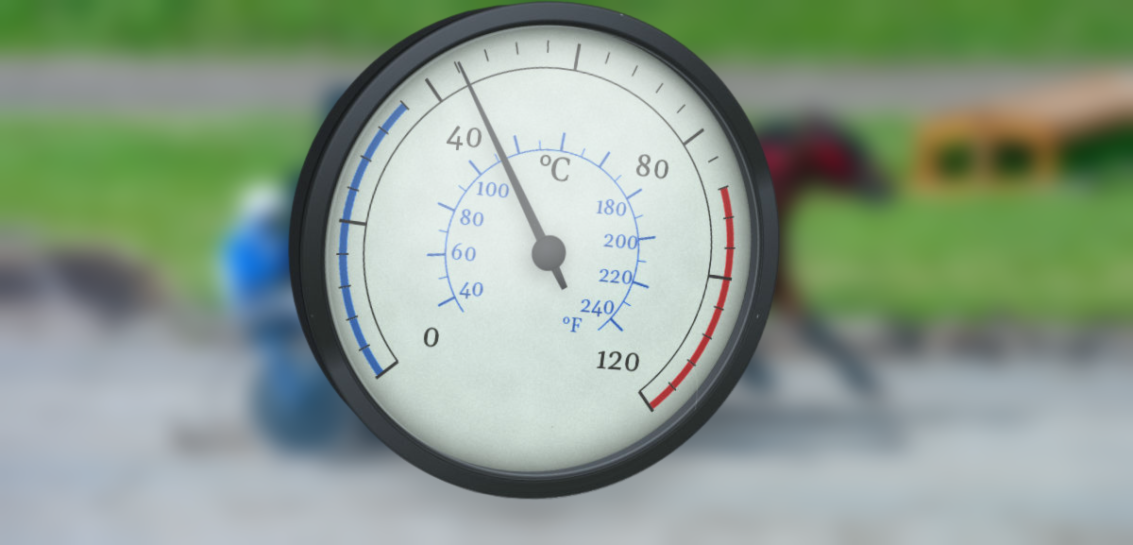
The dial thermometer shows 44 °C
